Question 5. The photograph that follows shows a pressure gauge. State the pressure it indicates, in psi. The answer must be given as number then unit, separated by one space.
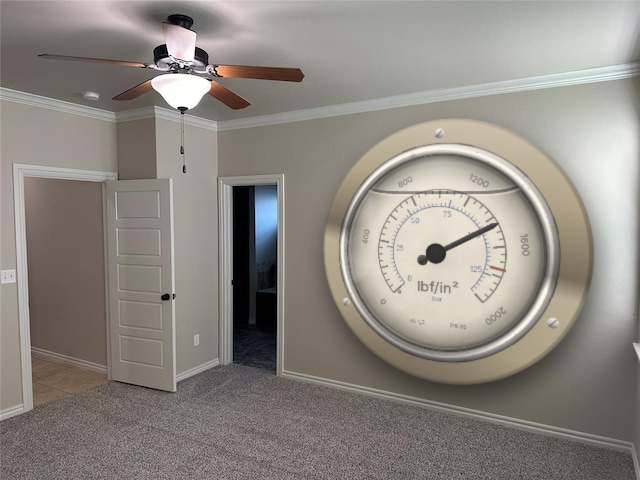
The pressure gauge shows 1450 psi
